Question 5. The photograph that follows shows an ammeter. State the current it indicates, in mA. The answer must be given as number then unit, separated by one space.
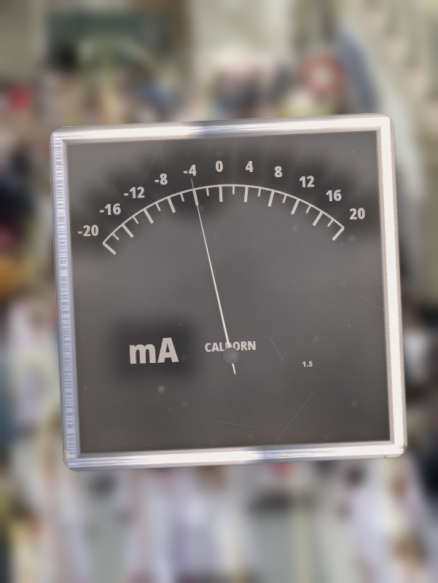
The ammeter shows -4 mA
